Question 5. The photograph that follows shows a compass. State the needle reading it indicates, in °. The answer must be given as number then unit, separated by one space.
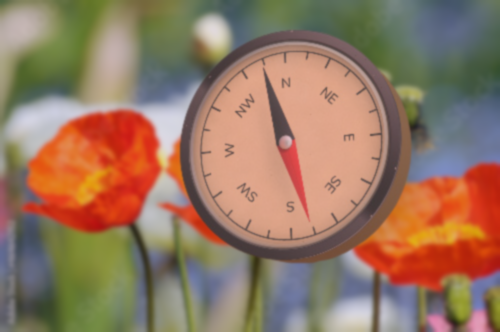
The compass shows 165 °
